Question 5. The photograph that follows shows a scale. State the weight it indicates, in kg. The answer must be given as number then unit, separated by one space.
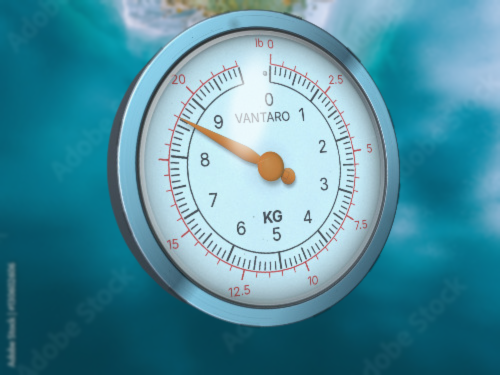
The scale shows 8.6 kg
